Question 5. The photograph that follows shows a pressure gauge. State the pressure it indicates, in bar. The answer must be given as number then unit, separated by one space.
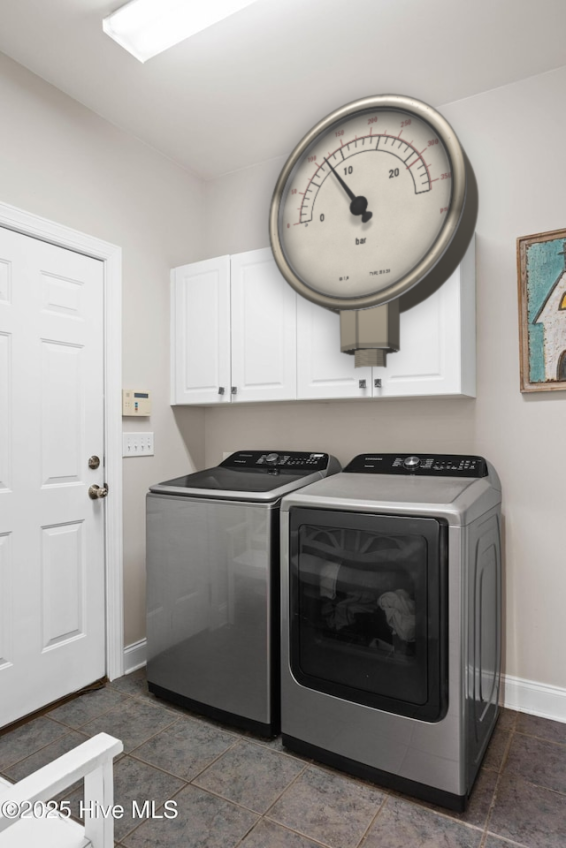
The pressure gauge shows 8 bar
